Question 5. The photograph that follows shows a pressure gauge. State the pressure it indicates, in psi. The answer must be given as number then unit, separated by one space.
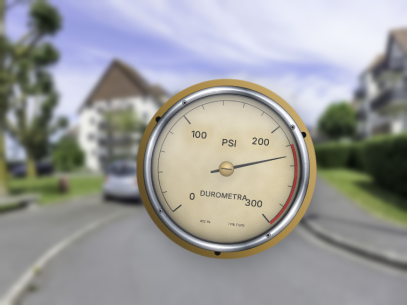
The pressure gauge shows 230 psi
